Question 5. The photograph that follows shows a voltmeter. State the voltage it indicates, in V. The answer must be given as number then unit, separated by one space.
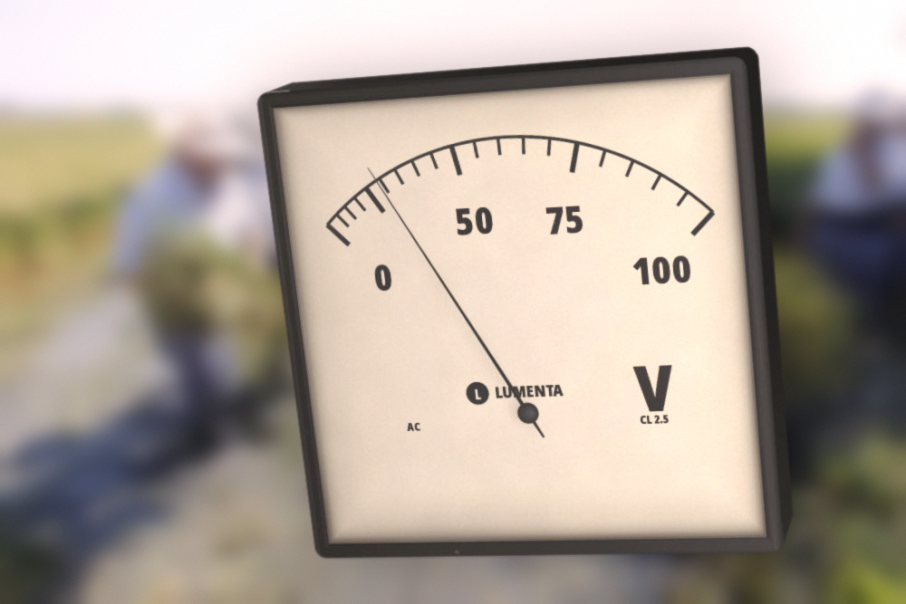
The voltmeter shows 30 V
